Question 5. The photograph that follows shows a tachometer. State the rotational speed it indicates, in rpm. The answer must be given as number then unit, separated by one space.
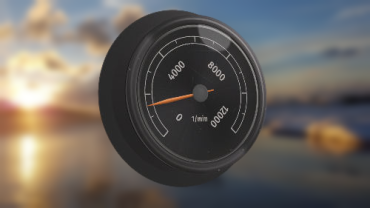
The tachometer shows 1500 rpm
